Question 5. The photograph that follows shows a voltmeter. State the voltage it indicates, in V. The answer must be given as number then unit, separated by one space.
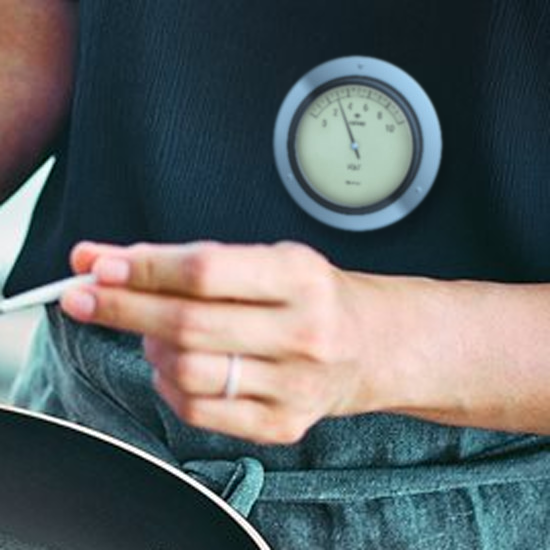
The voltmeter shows 3 V
